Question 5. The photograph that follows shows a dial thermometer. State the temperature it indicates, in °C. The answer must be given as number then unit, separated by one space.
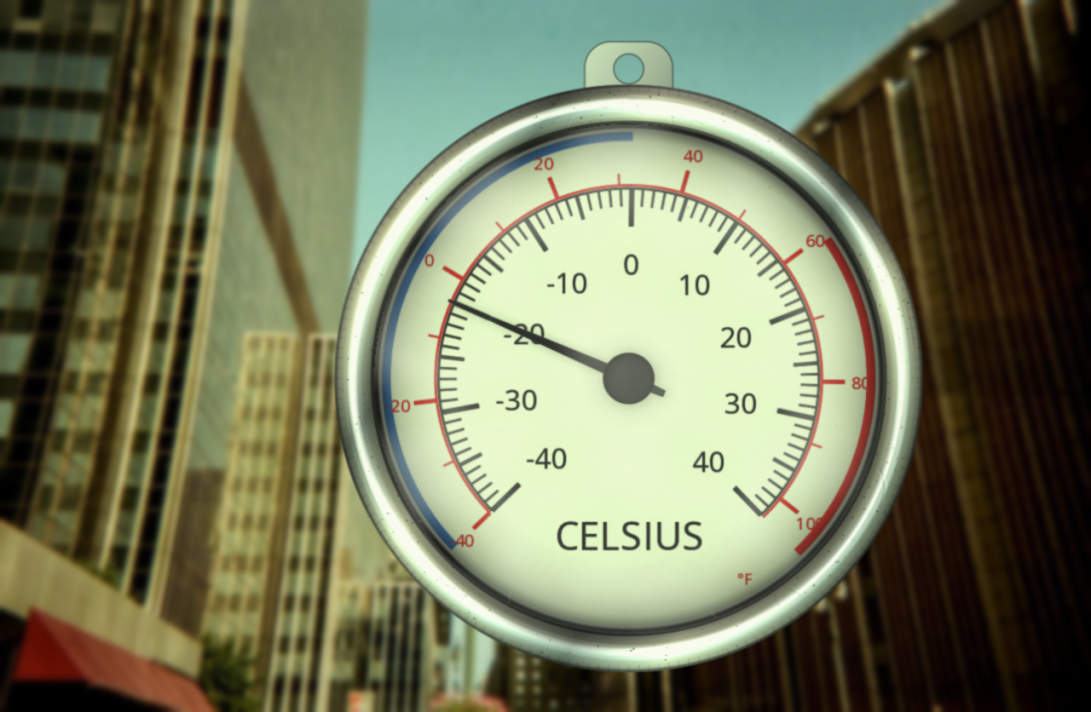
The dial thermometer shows -20 °C
